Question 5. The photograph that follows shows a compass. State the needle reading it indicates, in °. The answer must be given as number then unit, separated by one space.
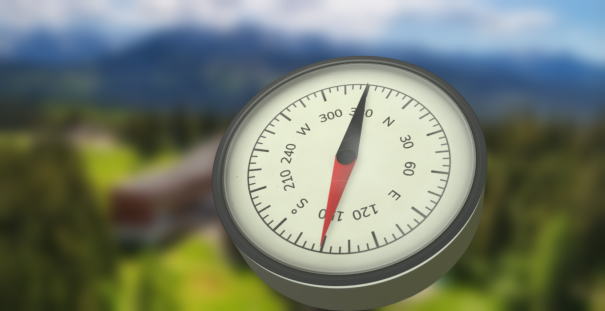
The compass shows 150 °
